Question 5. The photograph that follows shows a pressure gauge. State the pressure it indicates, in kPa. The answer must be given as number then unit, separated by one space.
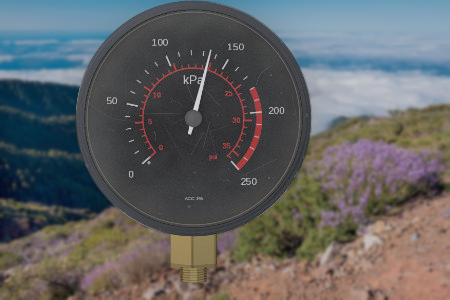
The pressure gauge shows 135 kPa
